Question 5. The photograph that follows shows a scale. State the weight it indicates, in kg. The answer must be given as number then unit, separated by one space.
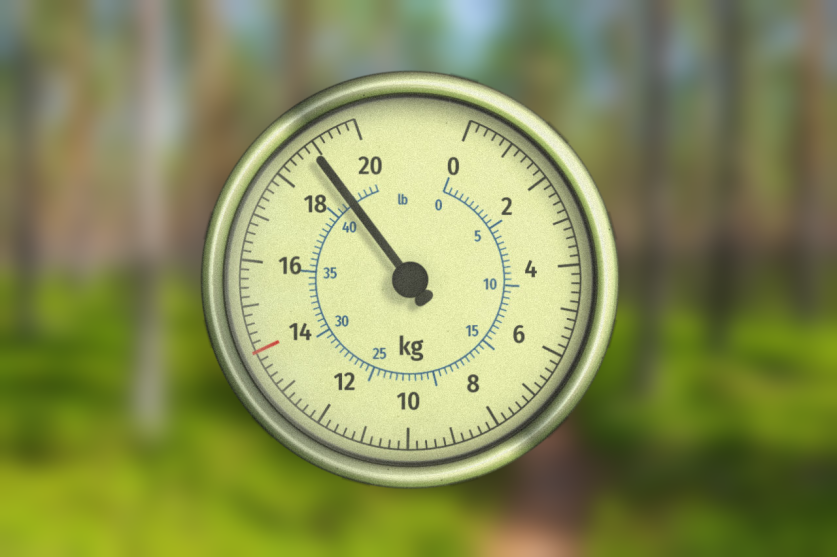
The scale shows 18.9 kg
